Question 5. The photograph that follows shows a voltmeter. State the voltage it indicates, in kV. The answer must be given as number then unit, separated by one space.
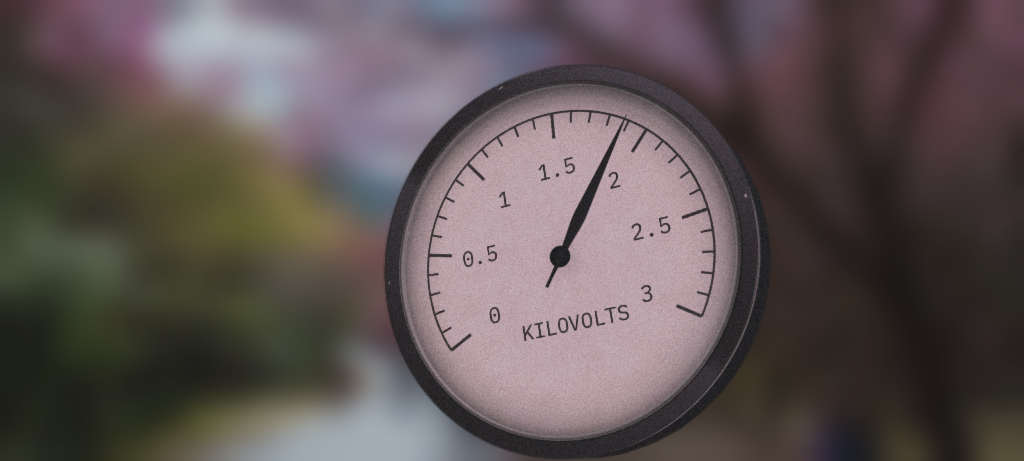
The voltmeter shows 1.9 kV
